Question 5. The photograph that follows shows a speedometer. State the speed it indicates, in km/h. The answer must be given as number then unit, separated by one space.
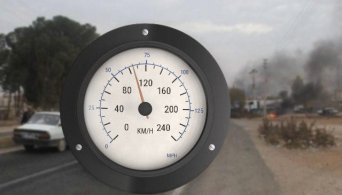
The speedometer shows 105 km/h
